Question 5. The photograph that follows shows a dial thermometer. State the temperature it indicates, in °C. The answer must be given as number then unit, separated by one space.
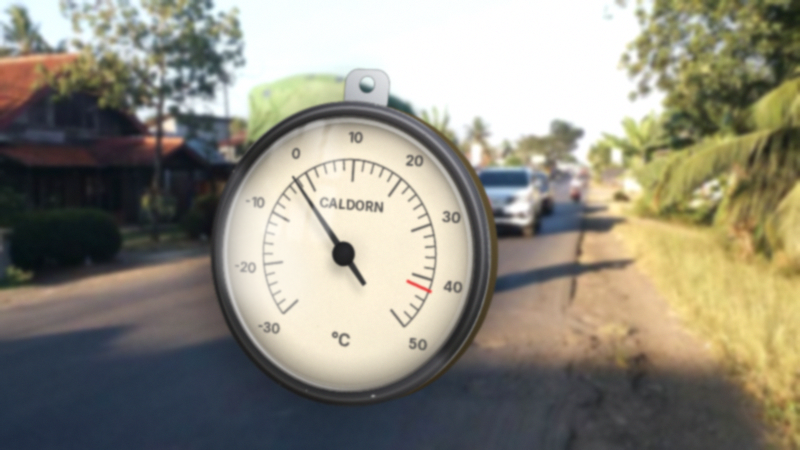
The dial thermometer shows -2 °C
